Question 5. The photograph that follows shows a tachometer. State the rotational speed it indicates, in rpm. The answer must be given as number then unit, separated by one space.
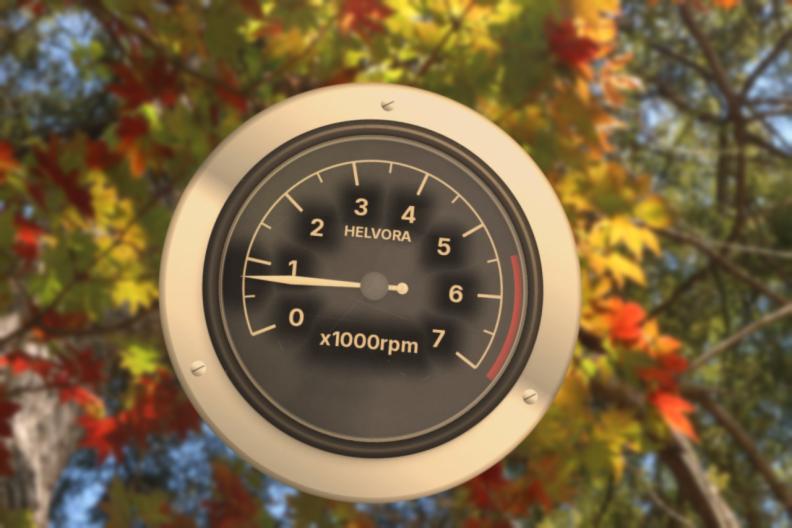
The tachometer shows 750 rpm
